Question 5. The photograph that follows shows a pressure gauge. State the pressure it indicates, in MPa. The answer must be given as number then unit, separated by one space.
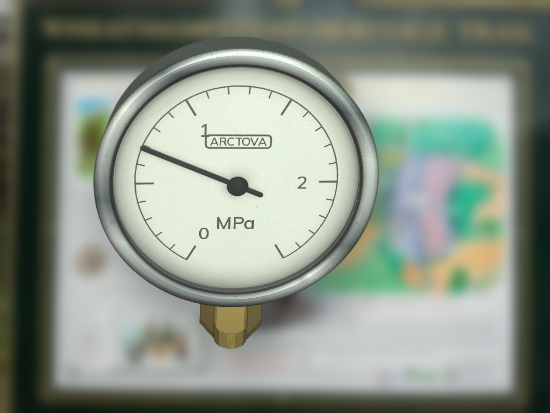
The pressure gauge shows 0.7 MPa
